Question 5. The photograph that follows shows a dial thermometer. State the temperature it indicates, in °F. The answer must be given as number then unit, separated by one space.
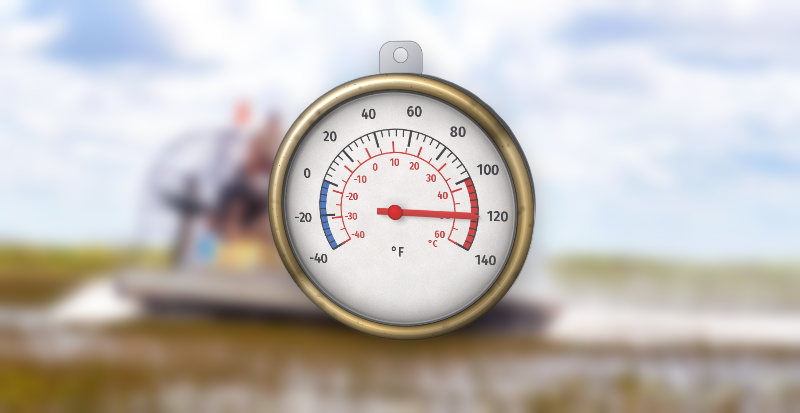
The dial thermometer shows 120 °F
